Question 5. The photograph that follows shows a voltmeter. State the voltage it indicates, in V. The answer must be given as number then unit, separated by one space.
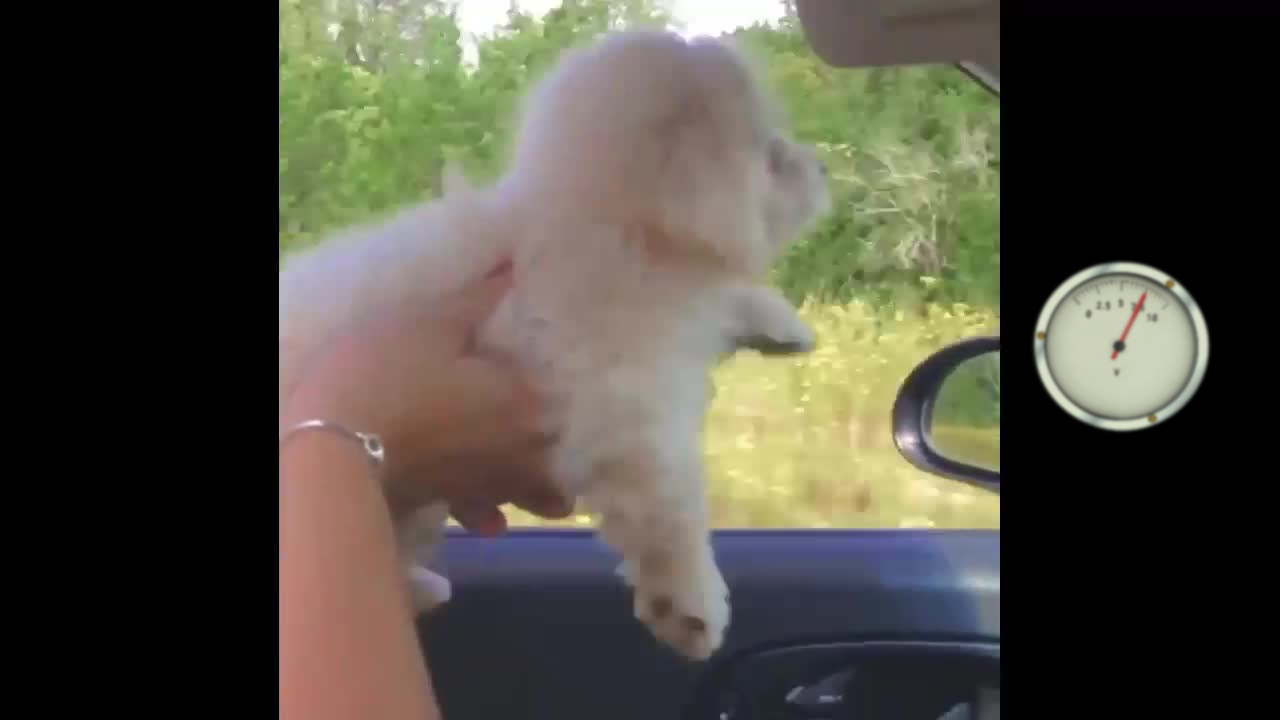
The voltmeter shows 7.5 V
